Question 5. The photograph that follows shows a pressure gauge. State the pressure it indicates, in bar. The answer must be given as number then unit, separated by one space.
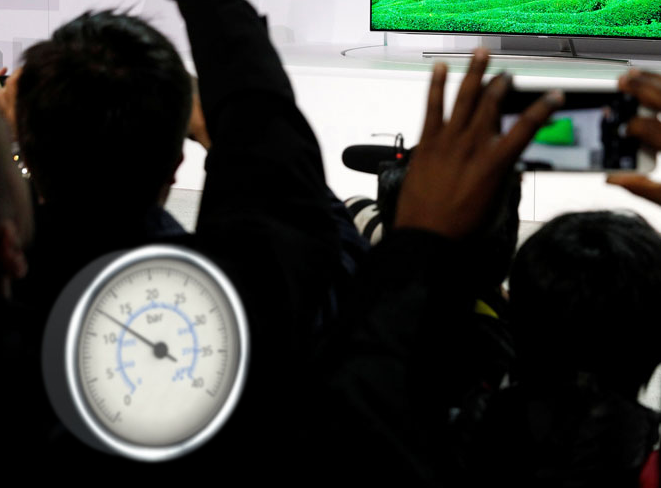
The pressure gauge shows 12.5 bar
